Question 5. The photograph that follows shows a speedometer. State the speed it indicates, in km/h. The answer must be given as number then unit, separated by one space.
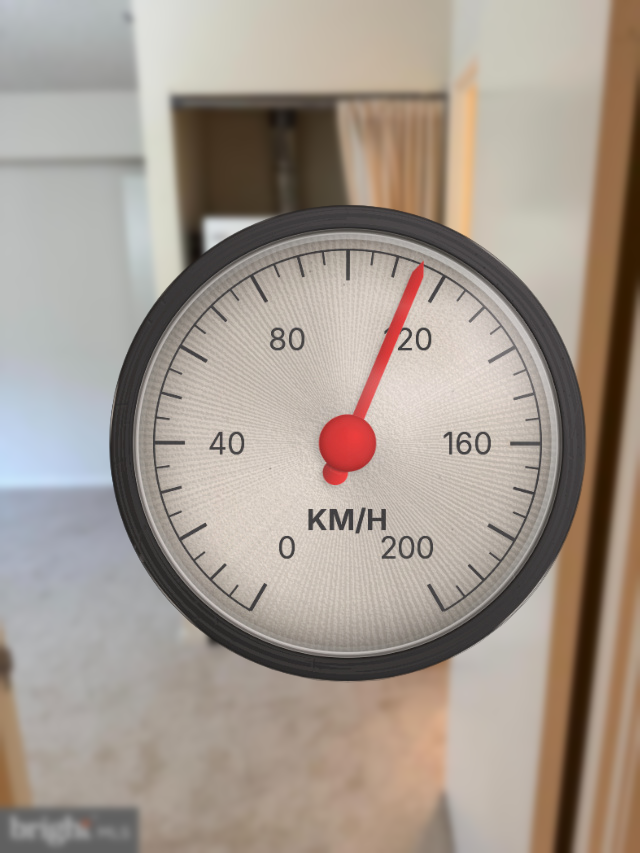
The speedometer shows 115 km/h
